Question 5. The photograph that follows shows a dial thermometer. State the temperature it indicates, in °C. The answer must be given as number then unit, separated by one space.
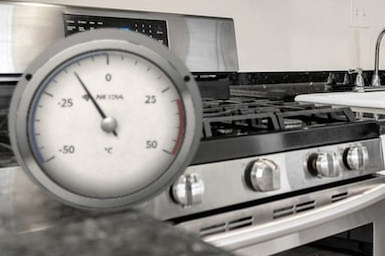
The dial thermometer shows -12.5 °C
